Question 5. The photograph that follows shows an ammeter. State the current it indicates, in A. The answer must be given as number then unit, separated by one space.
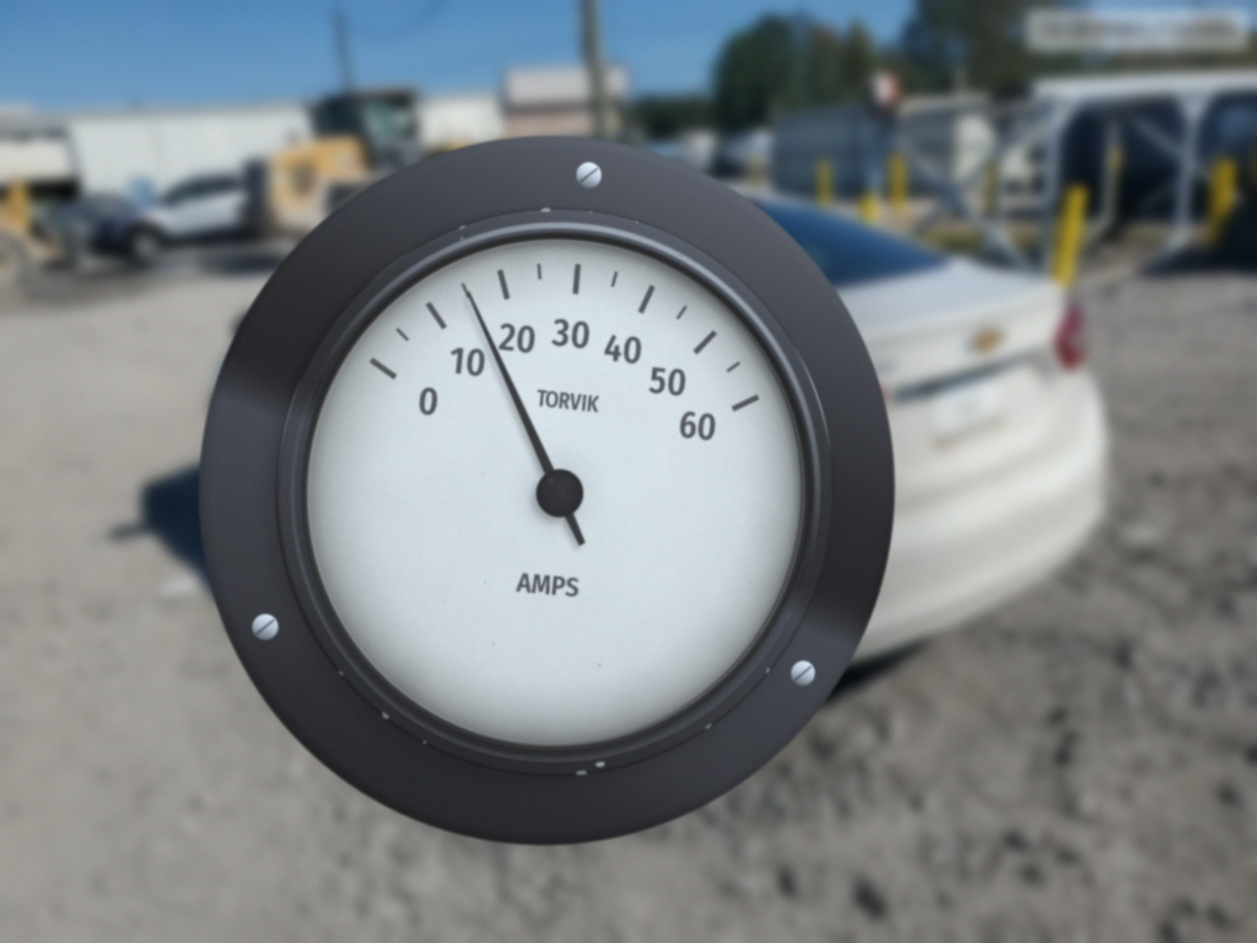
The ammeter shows 15 A
